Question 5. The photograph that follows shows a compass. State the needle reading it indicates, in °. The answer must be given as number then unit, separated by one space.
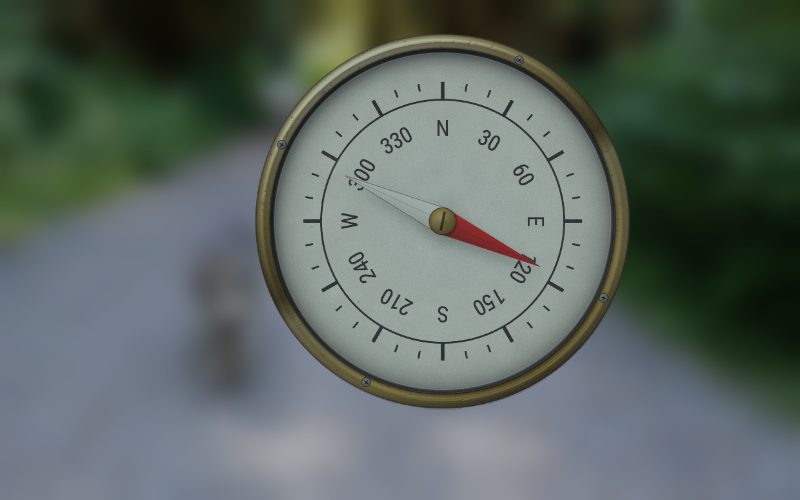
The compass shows 115 °
